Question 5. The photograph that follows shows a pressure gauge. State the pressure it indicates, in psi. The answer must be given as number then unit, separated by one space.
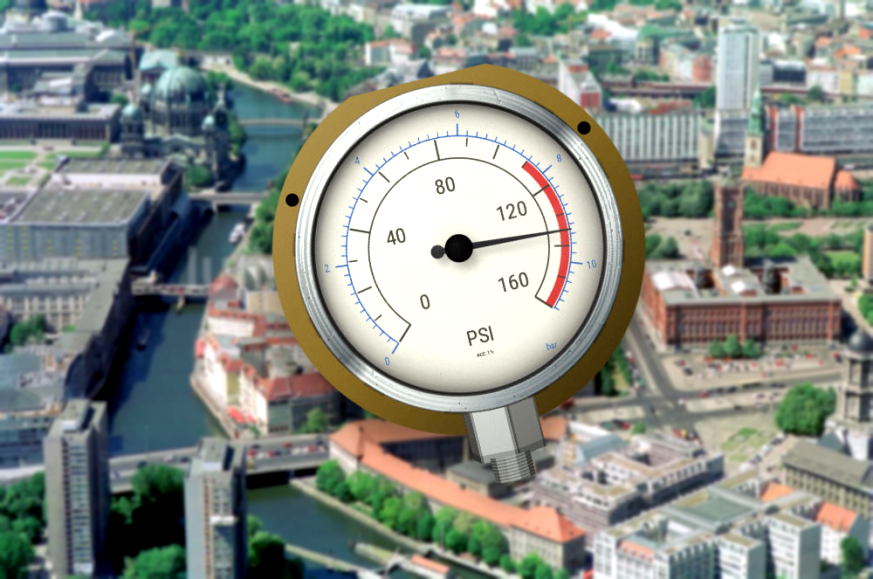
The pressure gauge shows 135 psi
